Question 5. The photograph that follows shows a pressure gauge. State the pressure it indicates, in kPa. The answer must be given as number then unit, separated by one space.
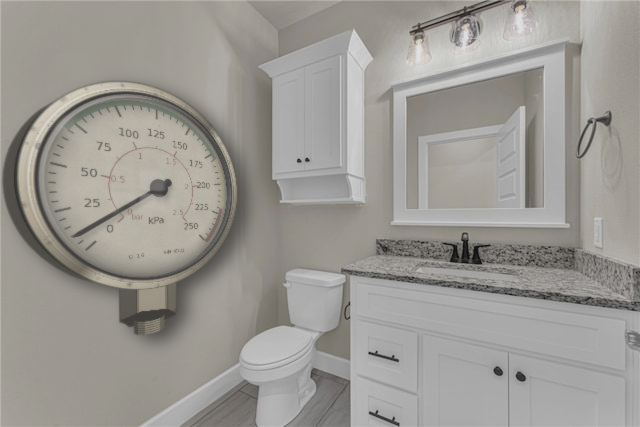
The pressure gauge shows 10 kPa
